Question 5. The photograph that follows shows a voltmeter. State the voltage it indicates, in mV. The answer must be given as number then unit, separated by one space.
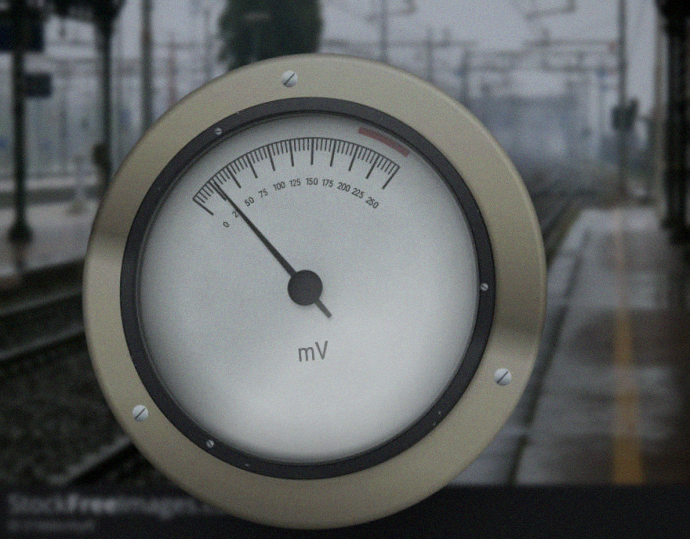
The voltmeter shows 30 mV
